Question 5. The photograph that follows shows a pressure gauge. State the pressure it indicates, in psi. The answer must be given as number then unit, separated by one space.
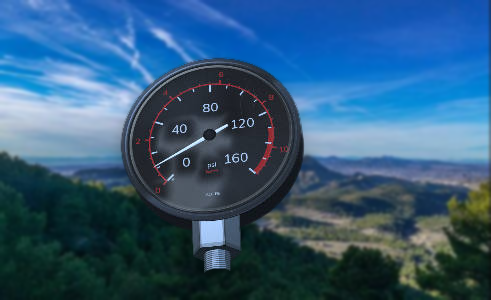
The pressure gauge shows 10 psi
